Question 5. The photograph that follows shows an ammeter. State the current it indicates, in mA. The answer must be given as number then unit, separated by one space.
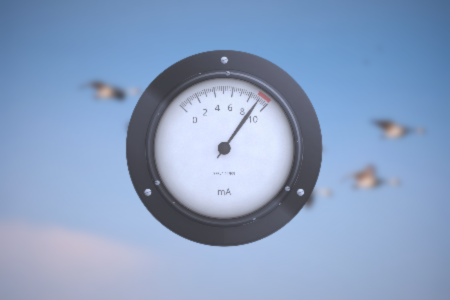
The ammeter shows 9 mA
